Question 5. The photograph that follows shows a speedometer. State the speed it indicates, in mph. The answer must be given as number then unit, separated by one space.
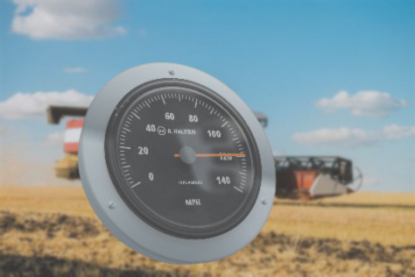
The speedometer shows 120 mph
